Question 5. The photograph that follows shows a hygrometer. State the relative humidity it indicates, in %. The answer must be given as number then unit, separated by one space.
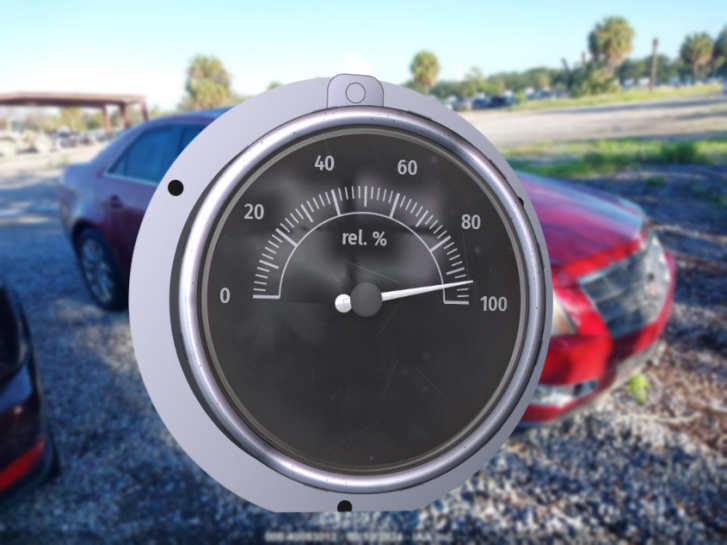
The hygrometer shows 94 %
